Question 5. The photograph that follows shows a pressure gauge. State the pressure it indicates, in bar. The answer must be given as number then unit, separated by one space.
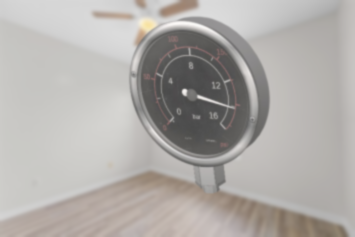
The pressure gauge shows 14 bar
